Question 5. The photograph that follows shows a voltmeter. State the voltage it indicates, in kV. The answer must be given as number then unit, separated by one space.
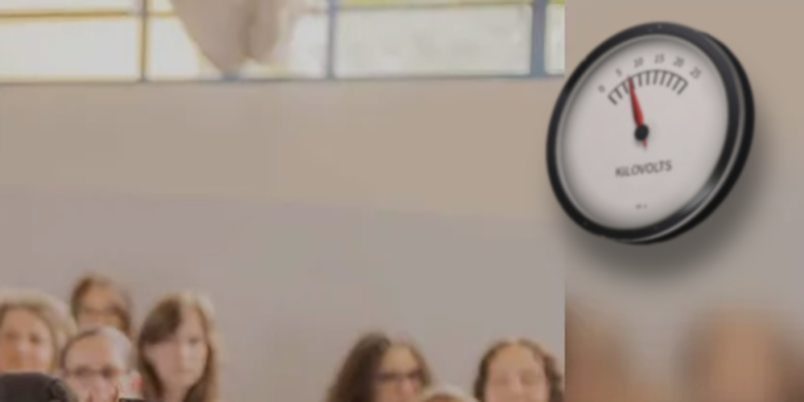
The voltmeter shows 7.5 kV
